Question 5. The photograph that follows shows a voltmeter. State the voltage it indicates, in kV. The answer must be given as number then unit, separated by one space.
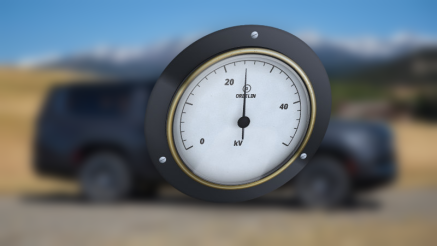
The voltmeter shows 24 kV
